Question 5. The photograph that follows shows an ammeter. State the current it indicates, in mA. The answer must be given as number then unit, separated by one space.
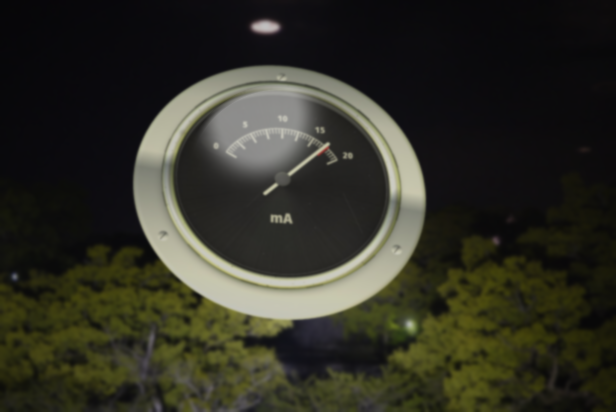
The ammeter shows 17.5 mA
